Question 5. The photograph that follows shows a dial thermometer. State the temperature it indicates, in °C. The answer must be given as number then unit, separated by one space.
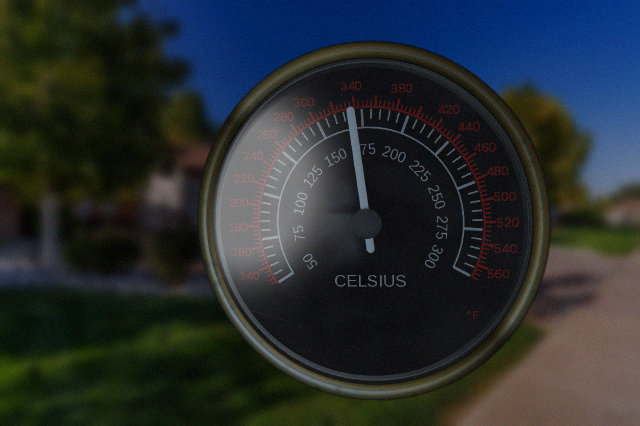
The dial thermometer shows 170 °C
